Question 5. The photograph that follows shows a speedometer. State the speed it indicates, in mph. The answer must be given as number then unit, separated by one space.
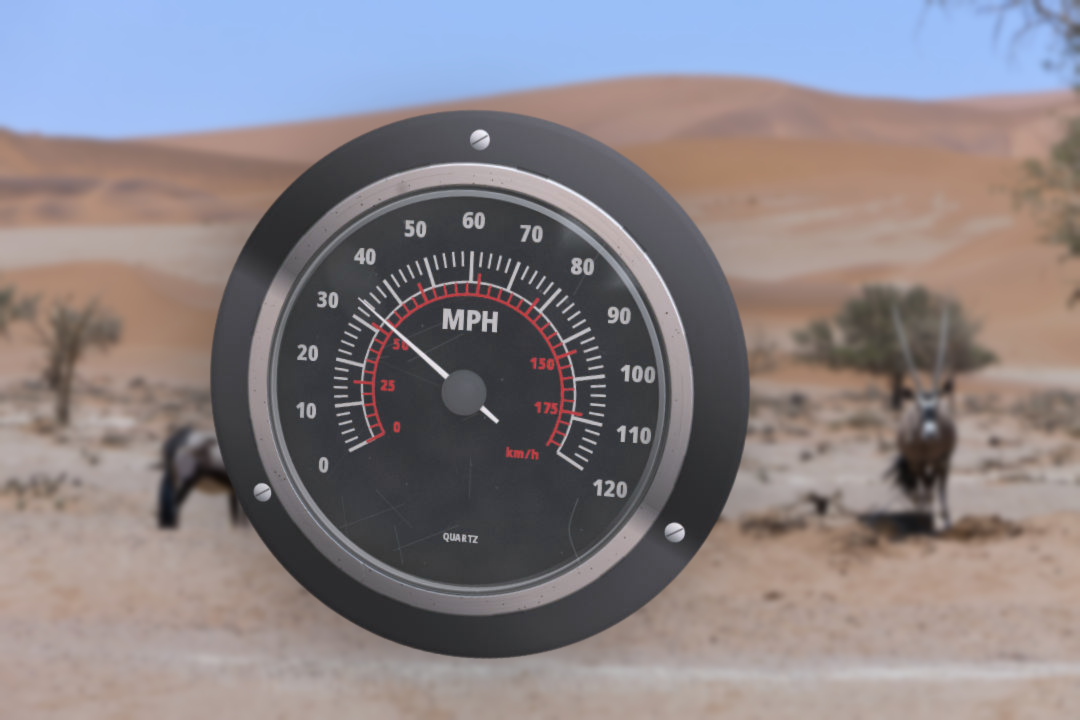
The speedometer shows 34 mph
